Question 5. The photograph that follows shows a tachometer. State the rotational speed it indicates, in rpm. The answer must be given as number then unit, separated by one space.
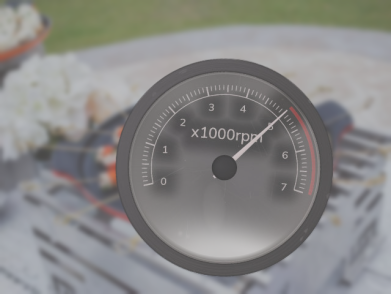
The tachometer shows 5000 rpm
